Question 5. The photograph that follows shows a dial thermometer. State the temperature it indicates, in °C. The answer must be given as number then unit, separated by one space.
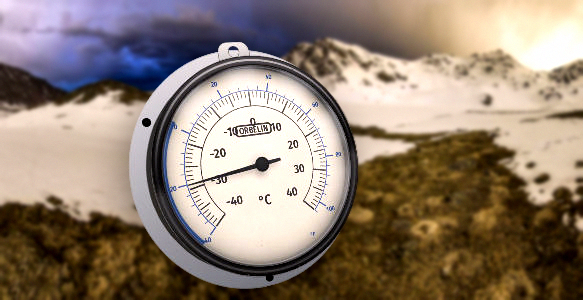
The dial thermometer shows -29 °C
